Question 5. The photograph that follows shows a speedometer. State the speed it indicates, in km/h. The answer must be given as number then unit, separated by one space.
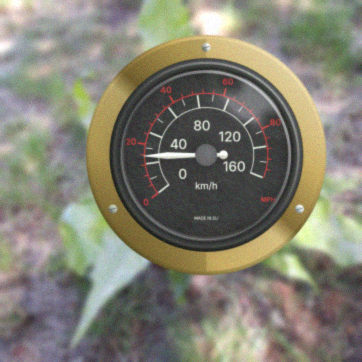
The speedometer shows 25 km/h
